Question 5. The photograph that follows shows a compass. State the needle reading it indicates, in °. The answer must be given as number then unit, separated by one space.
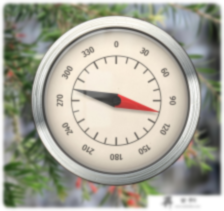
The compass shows 105 °
